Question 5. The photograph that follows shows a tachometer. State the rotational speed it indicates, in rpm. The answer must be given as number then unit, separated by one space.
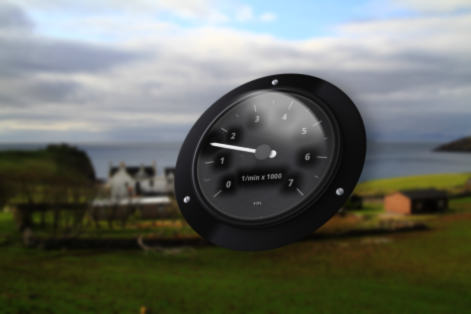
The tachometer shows 1500 rpm
